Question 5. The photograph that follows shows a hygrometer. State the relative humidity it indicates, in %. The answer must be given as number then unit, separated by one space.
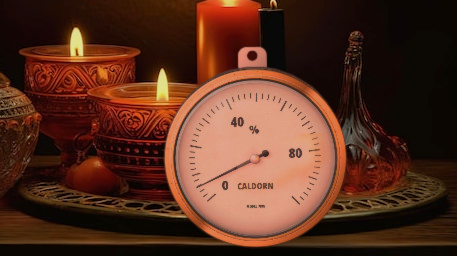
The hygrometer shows 6 %
